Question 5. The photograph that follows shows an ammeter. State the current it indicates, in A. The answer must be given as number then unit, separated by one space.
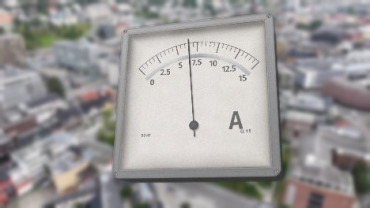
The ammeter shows 6.5 A
